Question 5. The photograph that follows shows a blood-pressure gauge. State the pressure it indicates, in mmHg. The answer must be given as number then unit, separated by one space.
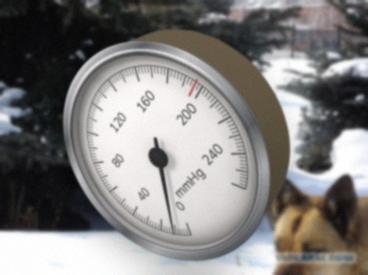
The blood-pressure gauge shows 10 mmHg
